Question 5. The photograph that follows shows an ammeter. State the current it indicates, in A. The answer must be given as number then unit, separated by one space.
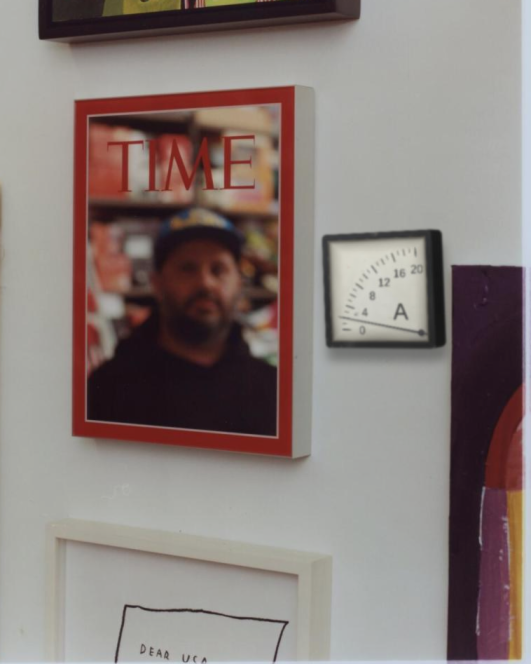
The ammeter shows 2 A
